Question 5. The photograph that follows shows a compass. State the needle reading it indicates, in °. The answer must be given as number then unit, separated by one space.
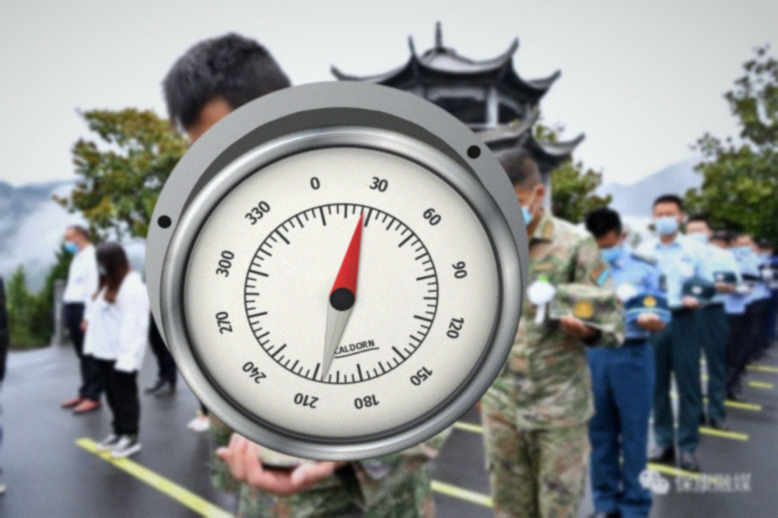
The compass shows 25 °
